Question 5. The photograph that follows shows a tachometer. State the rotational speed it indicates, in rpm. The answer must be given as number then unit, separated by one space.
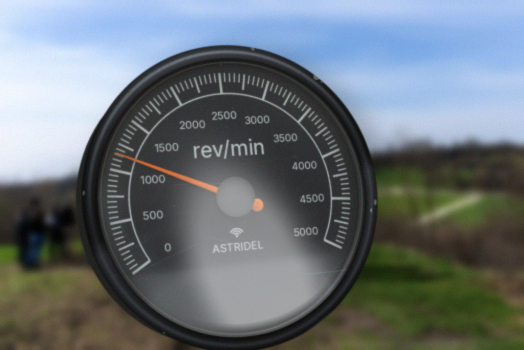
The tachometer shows 1150 rpm
